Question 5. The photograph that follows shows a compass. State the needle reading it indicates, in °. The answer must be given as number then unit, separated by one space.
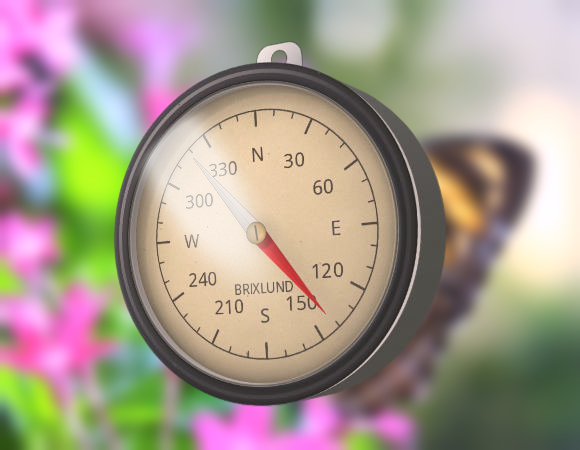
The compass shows 140 °
